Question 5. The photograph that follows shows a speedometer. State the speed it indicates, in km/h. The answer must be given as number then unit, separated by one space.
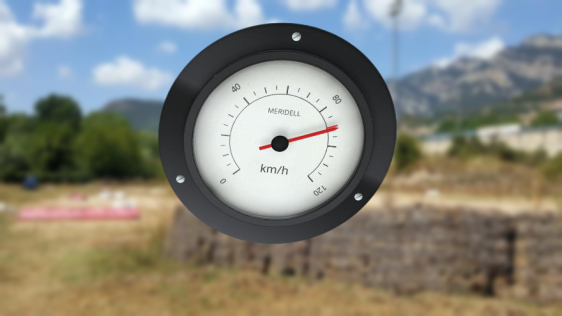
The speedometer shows 90 km/h
